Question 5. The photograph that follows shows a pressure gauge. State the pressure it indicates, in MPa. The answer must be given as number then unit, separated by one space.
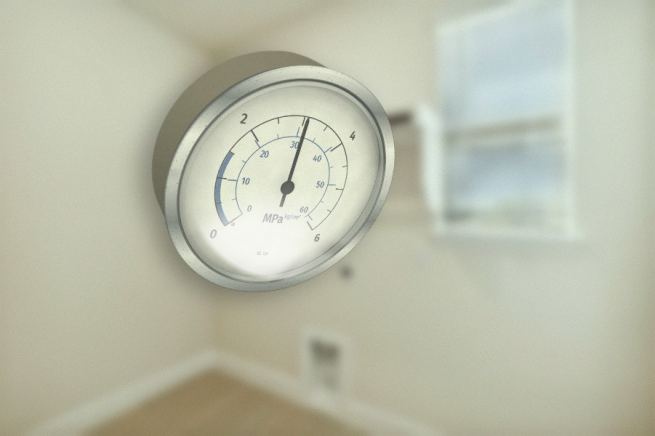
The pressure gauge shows 3 MPa
